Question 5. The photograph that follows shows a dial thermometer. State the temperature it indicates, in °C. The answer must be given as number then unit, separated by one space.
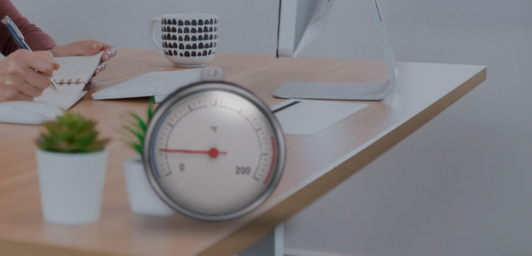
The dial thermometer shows 25 °C
